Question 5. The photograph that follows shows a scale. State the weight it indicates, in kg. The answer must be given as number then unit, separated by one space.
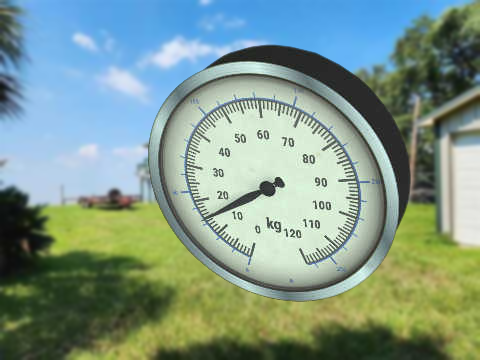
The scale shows 15 kg
